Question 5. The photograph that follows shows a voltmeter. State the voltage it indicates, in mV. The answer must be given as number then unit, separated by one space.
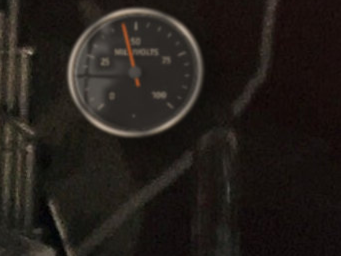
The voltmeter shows 45 mV
